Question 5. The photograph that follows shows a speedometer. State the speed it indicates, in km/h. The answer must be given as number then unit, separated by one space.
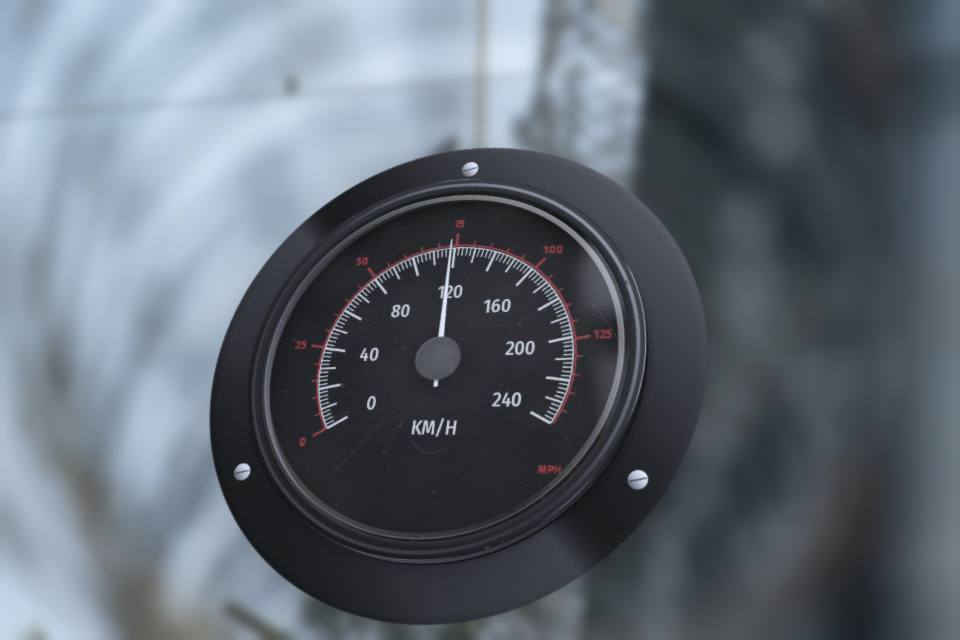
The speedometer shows 120 km/h
